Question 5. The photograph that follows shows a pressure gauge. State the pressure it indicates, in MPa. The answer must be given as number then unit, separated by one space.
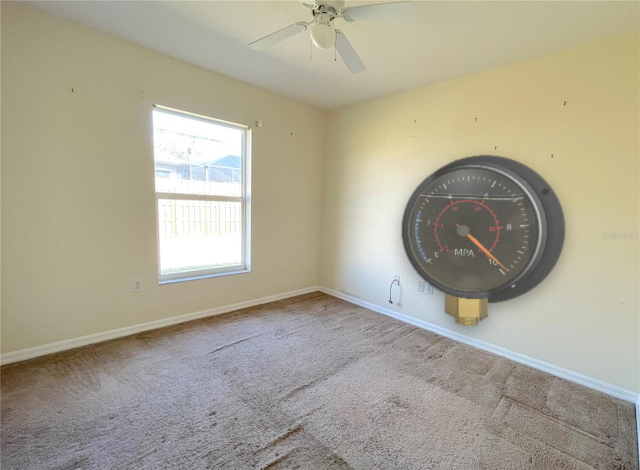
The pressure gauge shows 9.8 MPa
